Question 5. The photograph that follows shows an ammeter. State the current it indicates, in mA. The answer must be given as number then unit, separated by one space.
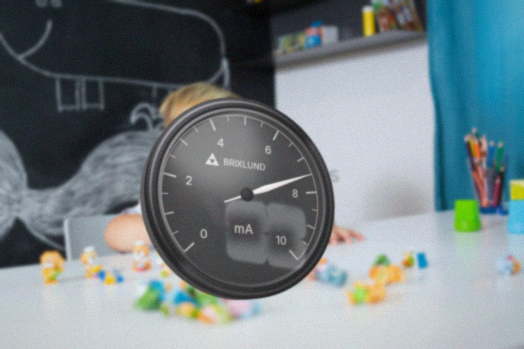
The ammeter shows 7.5 mA
